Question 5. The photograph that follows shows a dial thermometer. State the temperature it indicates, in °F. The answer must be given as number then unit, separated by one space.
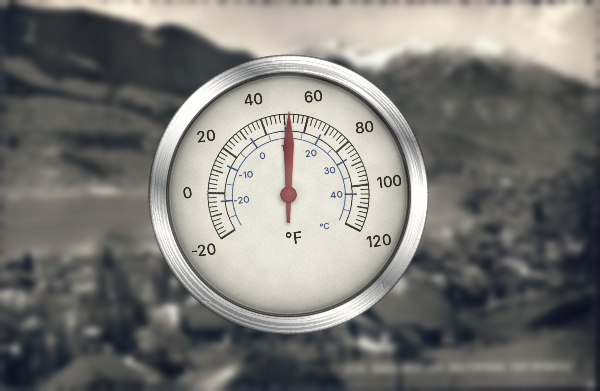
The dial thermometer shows 52 °F
